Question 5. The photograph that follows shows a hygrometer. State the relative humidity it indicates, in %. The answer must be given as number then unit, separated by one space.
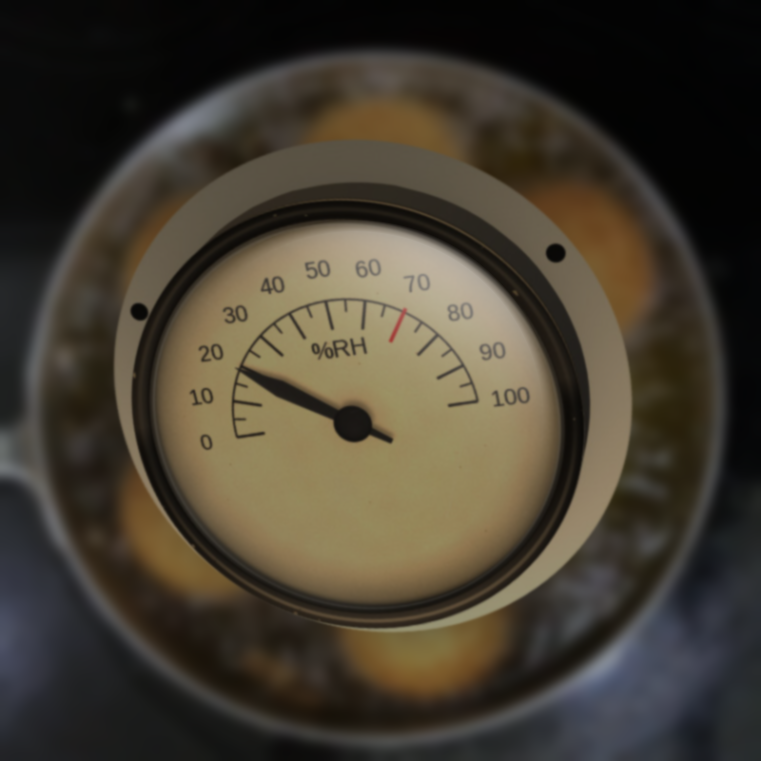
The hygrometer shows 20 %
